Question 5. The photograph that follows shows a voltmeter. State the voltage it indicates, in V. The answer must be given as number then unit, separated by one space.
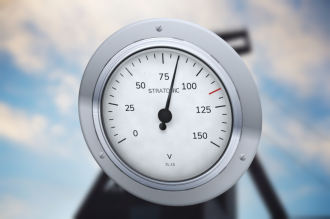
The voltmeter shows 85 V
